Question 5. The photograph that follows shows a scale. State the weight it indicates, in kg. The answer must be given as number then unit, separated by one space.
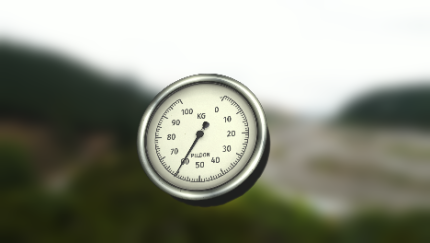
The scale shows 60 kg
